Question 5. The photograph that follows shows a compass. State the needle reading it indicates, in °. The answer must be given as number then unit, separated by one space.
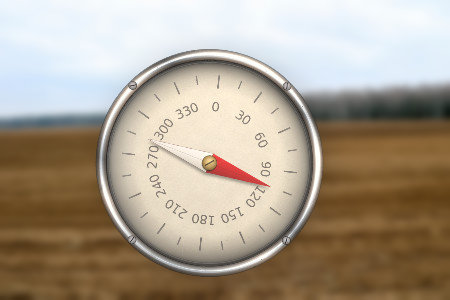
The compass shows 105 °
